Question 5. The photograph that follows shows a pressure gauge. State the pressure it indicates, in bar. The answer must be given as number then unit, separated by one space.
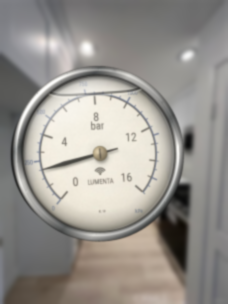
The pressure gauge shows 2 bar
